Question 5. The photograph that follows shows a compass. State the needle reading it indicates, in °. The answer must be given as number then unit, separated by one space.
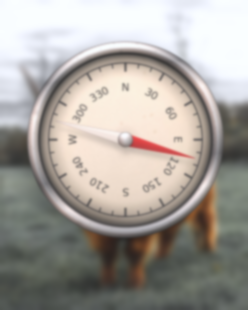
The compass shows 105 °
